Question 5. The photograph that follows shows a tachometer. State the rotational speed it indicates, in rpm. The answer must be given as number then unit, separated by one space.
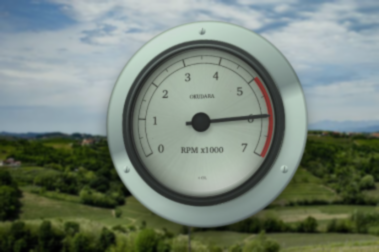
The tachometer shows 6000 rpm
